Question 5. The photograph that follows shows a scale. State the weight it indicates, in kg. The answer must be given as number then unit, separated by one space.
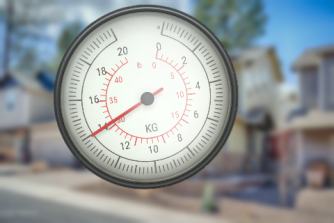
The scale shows 14 kg
